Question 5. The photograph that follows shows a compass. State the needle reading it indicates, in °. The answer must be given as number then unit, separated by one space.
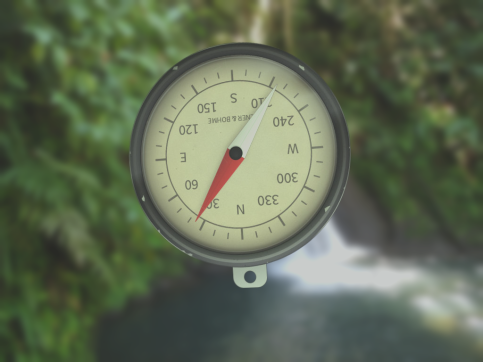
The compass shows 35 °
